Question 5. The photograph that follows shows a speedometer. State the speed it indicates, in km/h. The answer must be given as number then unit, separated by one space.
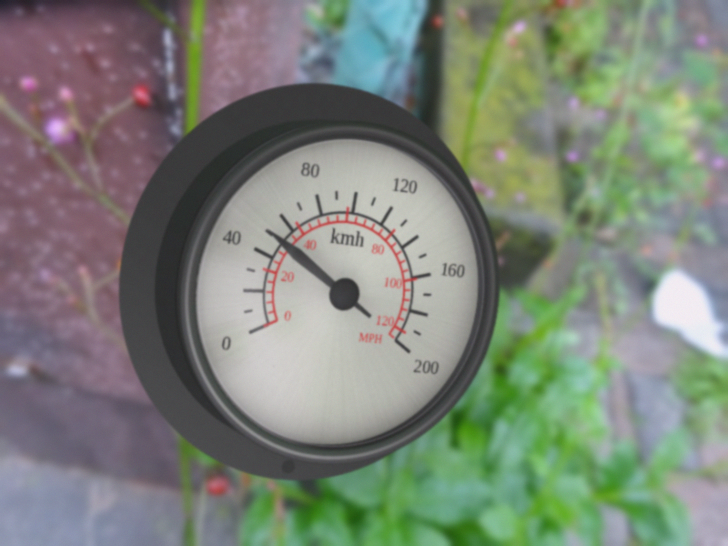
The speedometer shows 50 km/h
